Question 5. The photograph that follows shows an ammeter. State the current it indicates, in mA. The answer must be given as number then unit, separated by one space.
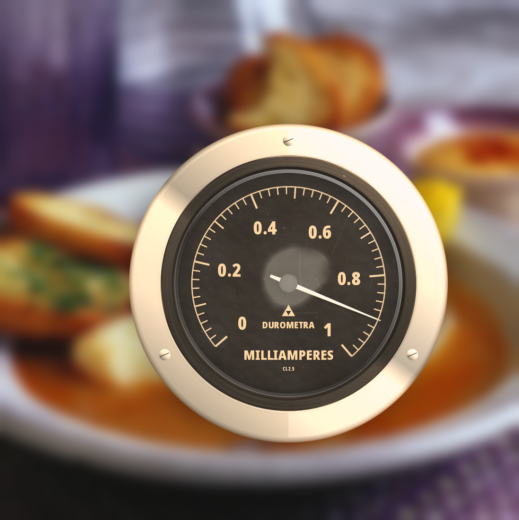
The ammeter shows 0.9 mA
